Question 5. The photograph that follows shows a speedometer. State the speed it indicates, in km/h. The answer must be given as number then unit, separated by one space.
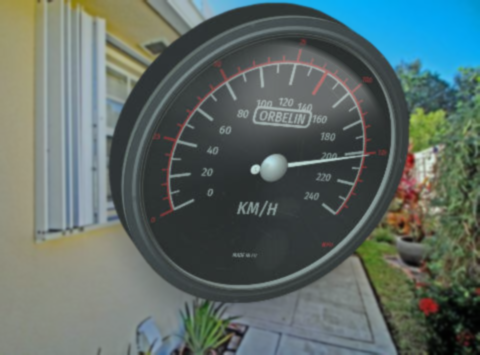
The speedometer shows 200 km/h
